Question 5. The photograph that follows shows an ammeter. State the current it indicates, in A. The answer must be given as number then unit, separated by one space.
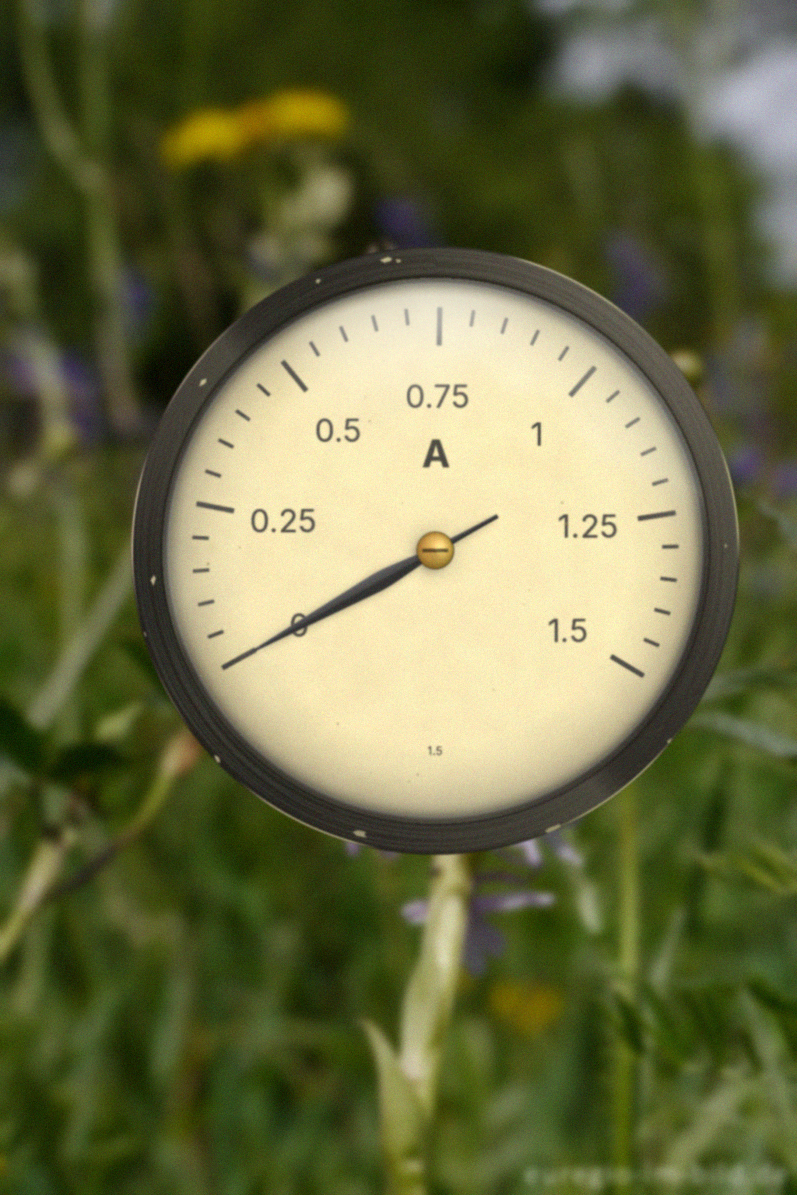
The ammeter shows 0 A
